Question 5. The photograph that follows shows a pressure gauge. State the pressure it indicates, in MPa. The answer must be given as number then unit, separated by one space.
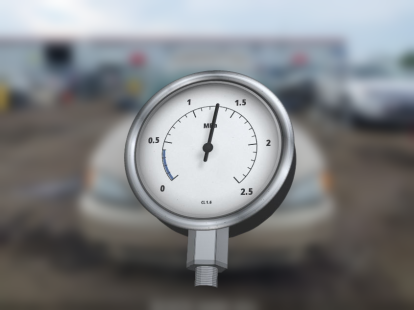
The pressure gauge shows 1.3 MPa
